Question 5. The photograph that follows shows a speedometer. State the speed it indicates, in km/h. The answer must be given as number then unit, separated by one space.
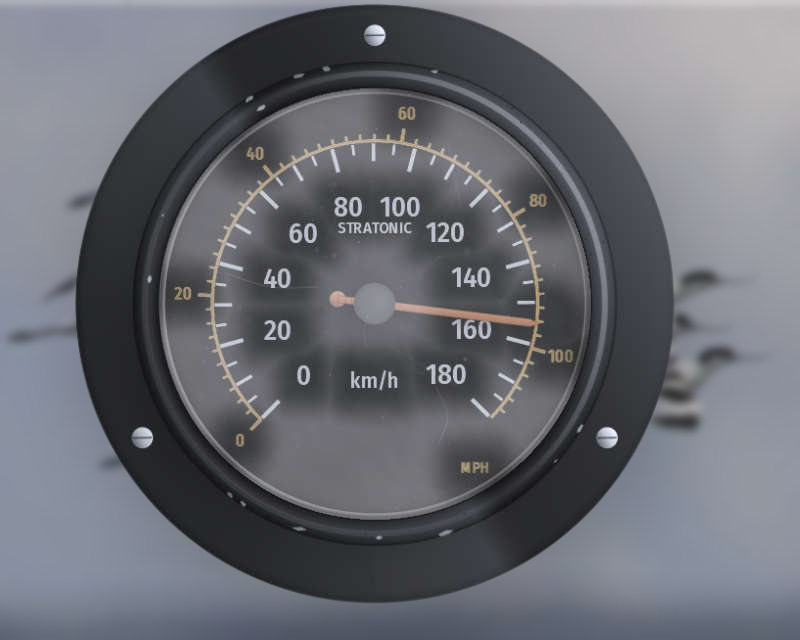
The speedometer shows 155 km/h
